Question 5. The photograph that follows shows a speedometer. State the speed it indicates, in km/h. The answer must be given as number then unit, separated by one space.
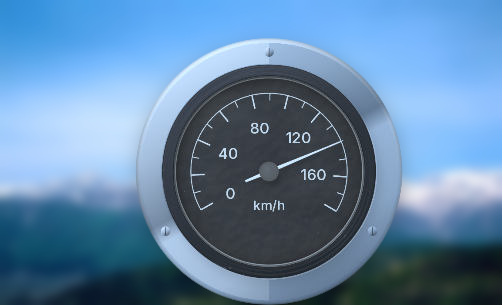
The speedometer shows 140 km/h
